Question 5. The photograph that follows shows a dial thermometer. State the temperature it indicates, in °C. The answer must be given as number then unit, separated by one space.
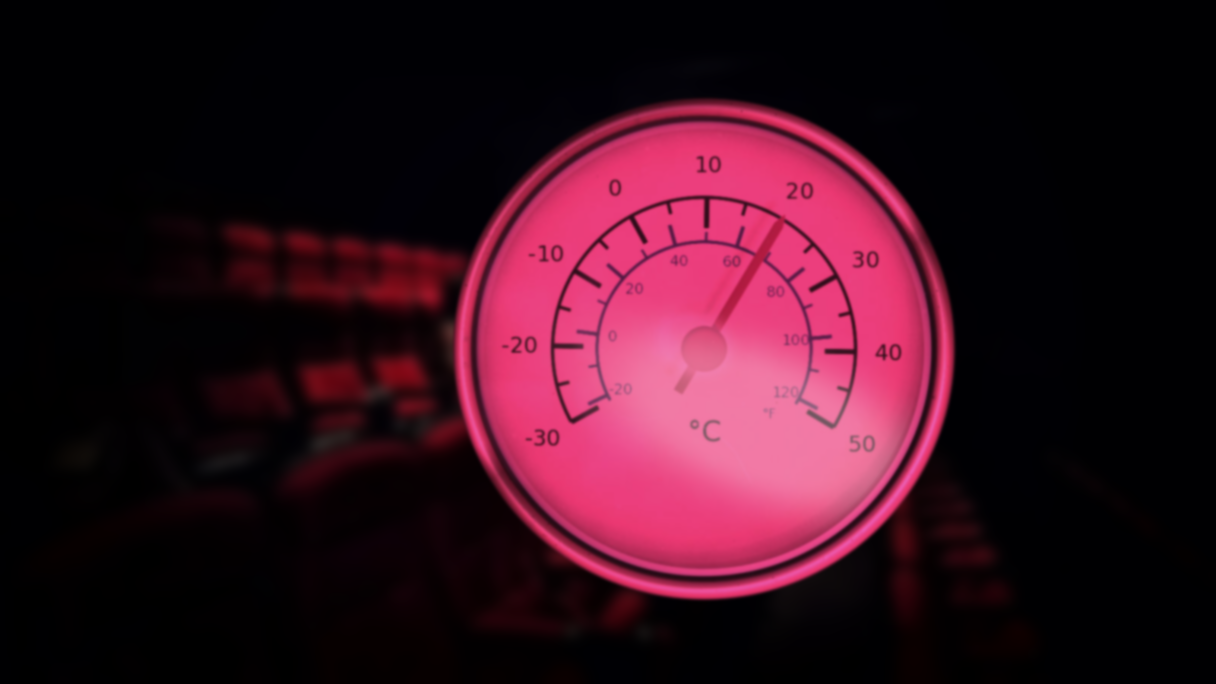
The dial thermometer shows 20 °C
